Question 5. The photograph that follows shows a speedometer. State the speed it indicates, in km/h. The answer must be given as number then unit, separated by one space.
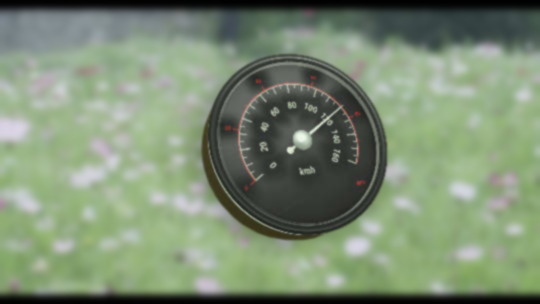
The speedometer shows 120 km/h
